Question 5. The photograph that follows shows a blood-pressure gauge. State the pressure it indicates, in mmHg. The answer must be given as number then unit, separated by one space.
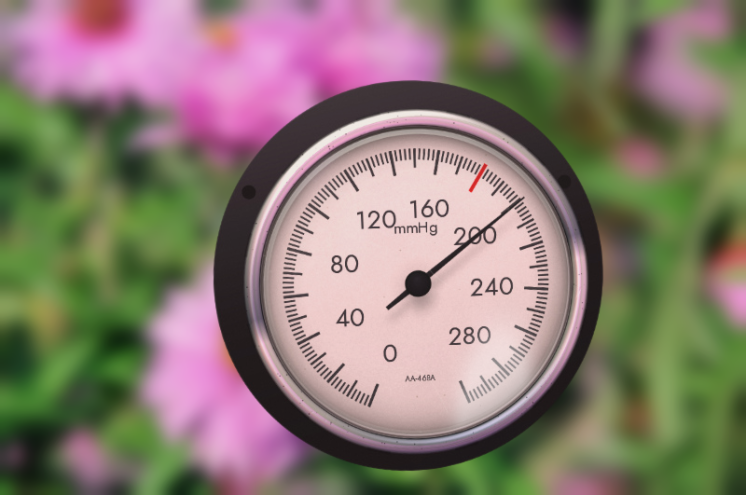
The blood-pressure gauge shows 200 mmHg
